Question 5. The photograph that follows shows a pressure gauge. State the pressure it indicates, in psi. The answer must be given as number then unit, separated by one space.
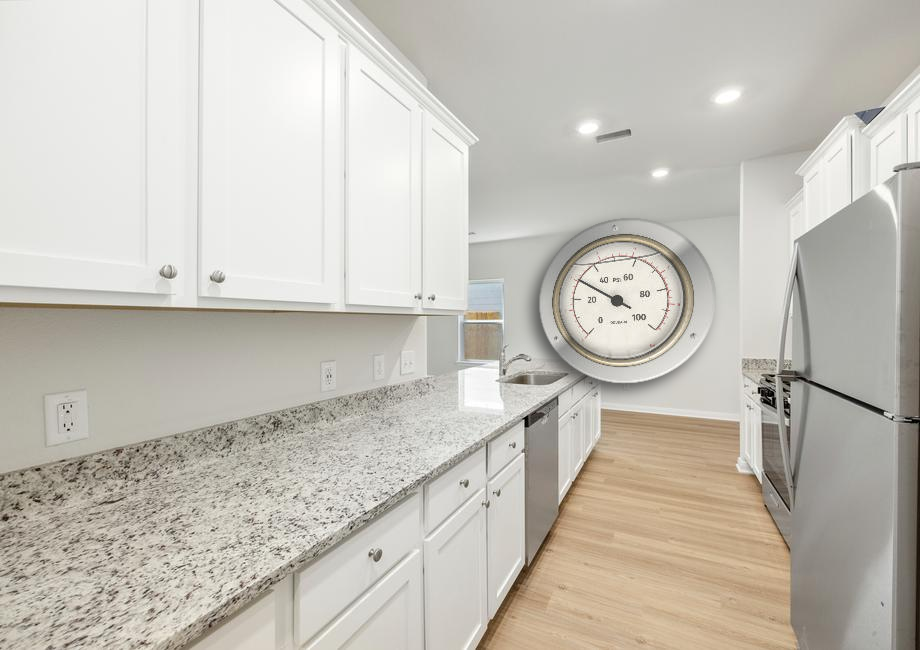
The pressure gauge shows 30 psi
